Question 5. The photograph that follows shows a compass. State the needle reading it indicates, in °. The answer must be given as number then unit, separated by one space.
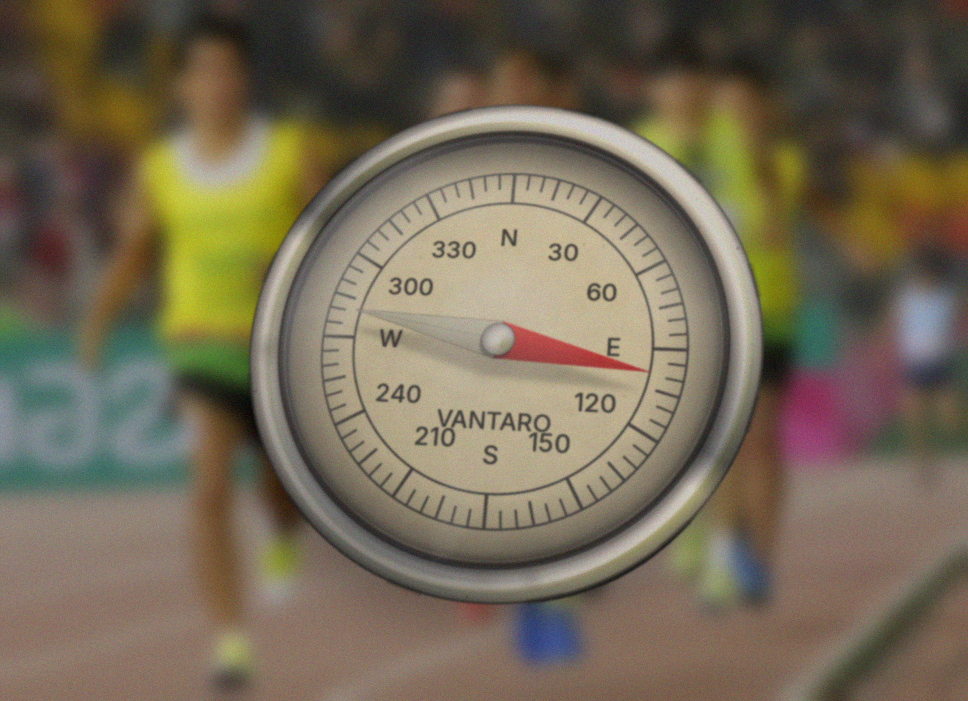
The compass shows 100 °
